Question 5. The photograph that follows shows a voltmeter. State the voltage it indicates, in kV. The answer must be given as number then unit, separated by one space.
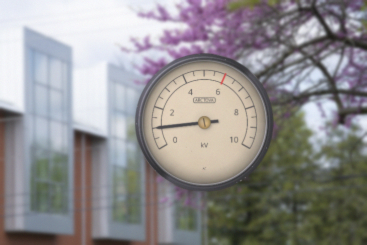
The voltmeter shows 1 kV
